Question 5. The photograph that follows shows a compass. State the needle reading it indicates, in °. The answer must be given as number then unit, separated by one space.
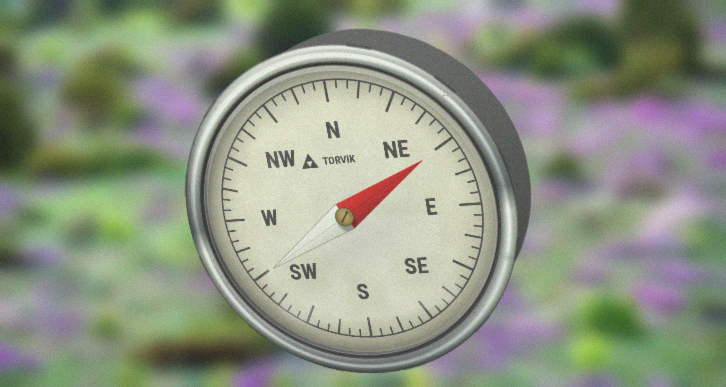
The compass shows 60 °
